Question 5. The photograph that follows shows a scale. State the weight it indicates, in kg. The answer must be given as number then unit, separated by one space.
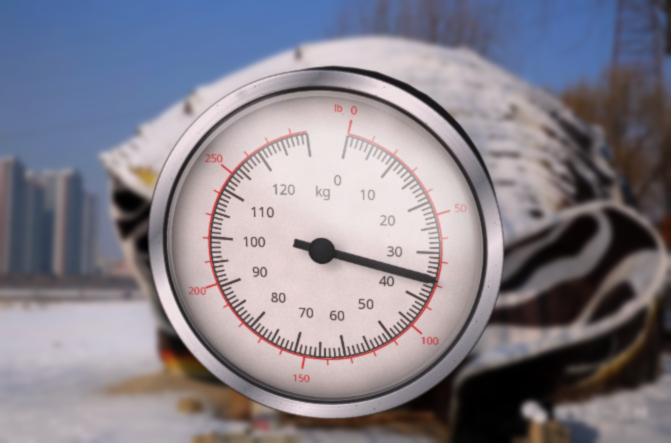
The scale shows 35 kg
